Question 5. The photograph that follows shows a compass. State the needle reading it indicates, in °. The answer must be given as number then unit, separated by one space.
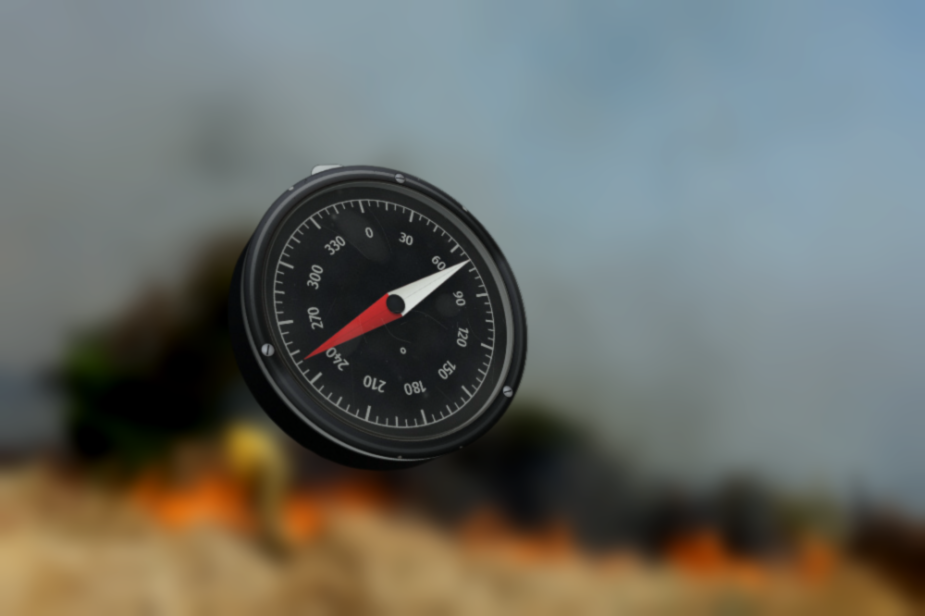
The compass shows 250 °
